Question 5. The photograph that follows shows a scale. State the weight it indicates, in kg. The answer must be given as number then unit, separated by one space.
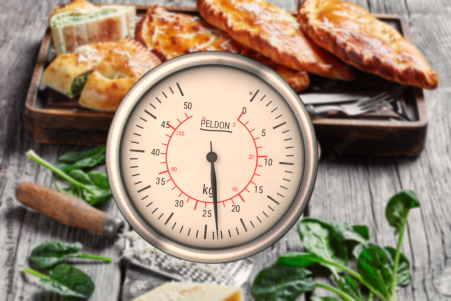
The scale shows 23.5 kg
